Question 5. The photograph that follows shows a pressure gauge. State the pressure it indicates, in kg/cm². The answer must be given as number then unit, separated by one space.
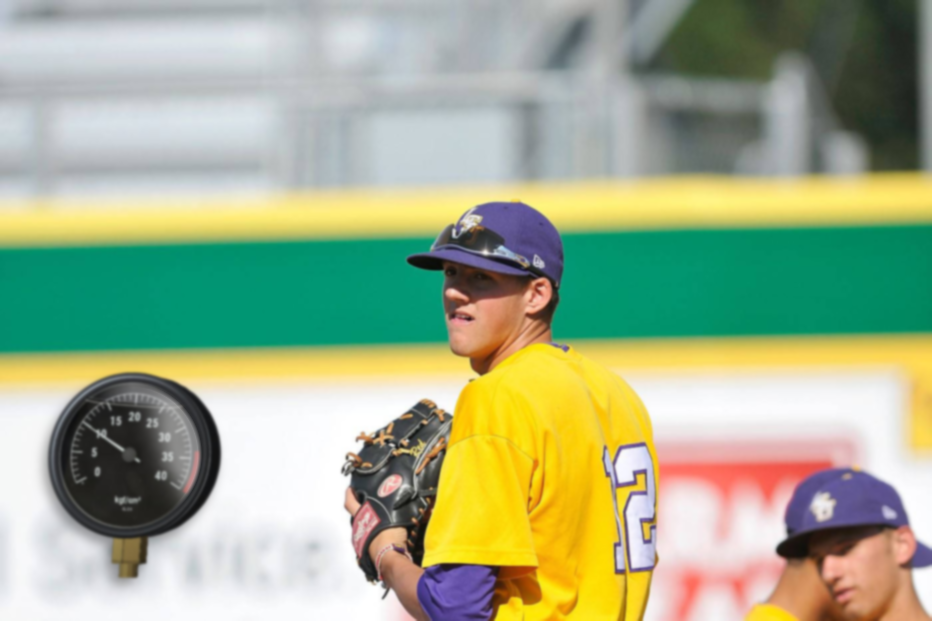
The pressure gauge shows 10 kg/cm²
